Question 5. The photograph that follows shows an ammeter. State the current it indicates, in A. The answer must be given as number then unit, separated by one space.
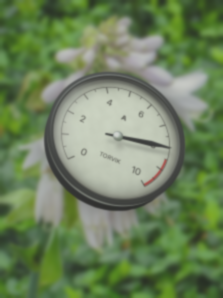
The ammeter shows 8 A
